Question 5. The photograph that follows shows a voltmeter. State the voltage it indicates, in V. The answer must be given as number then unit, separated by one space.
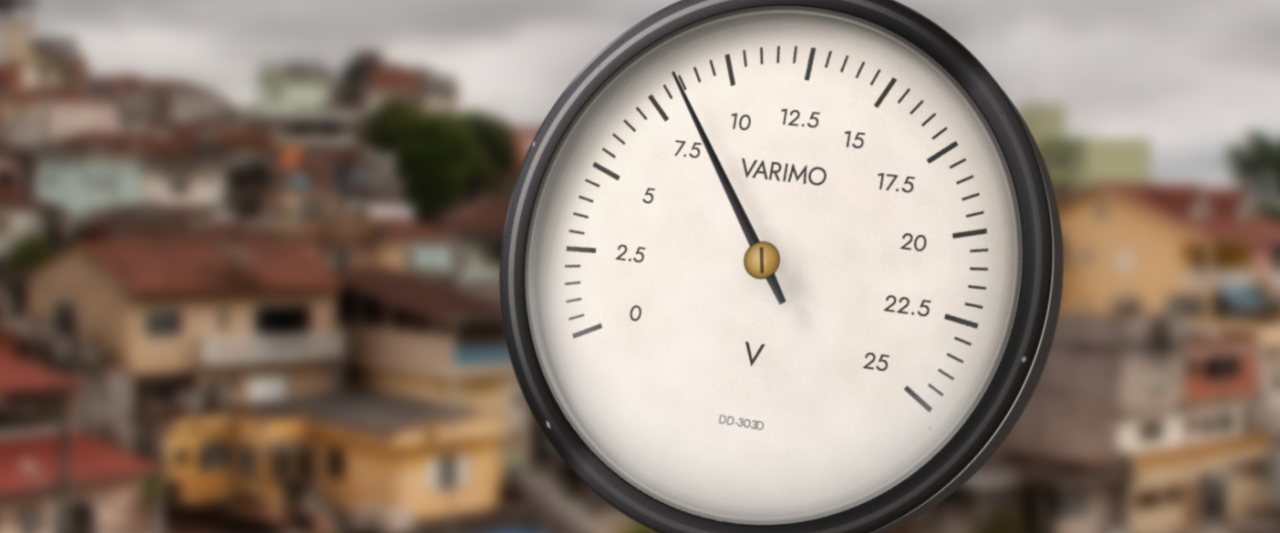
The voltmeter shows 8.5 V
